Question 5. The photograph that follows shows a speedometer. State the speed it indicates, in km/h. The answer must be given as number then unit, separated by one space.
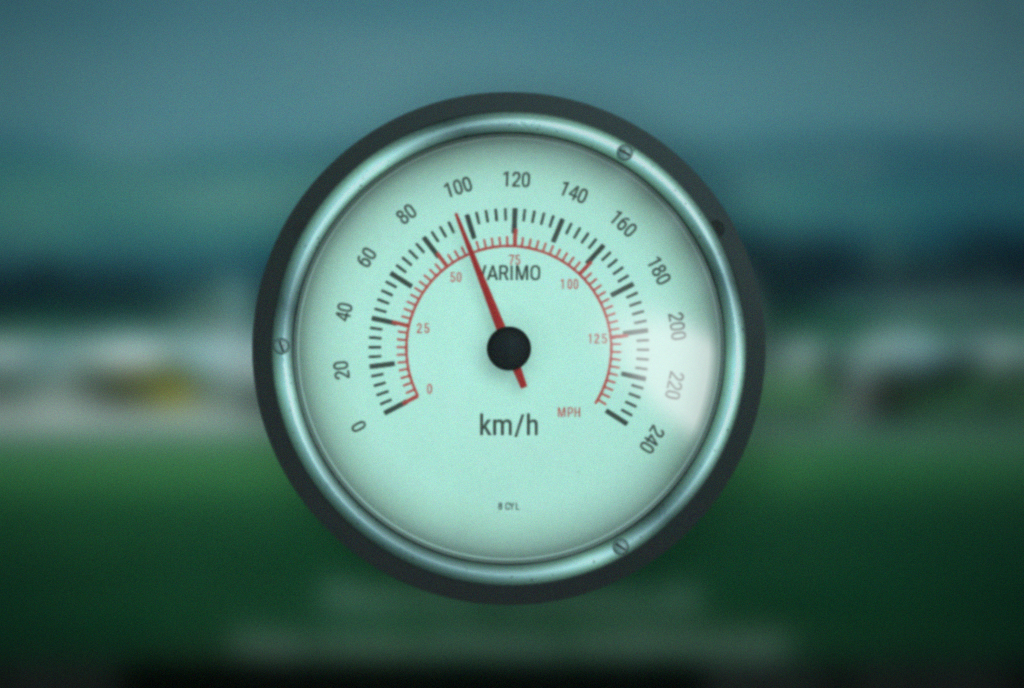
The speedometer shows 96 km/h
